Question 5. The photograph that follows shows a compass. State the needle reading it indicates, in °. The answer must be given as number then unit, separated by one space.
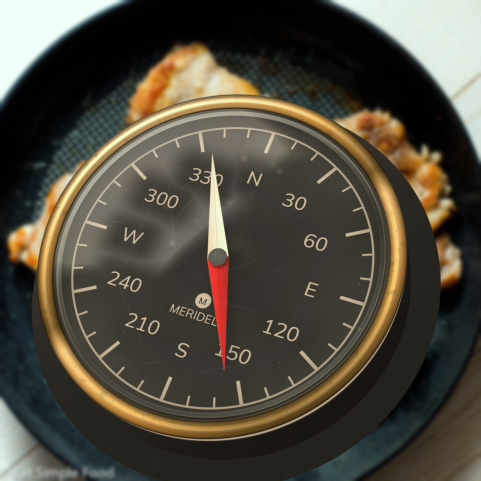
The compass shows 155 °
